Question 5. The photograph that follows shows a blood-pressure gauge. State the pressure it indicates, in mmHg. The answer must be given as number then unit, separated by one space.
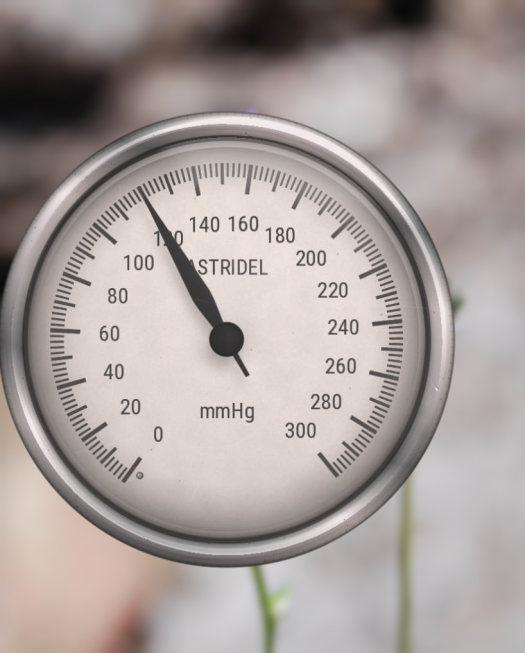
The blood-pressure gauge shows 120 mmHg
